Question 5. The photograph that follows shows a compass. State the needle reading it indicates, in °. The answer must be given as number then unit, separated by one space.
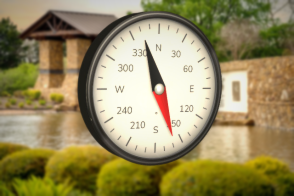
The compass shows 160 °
